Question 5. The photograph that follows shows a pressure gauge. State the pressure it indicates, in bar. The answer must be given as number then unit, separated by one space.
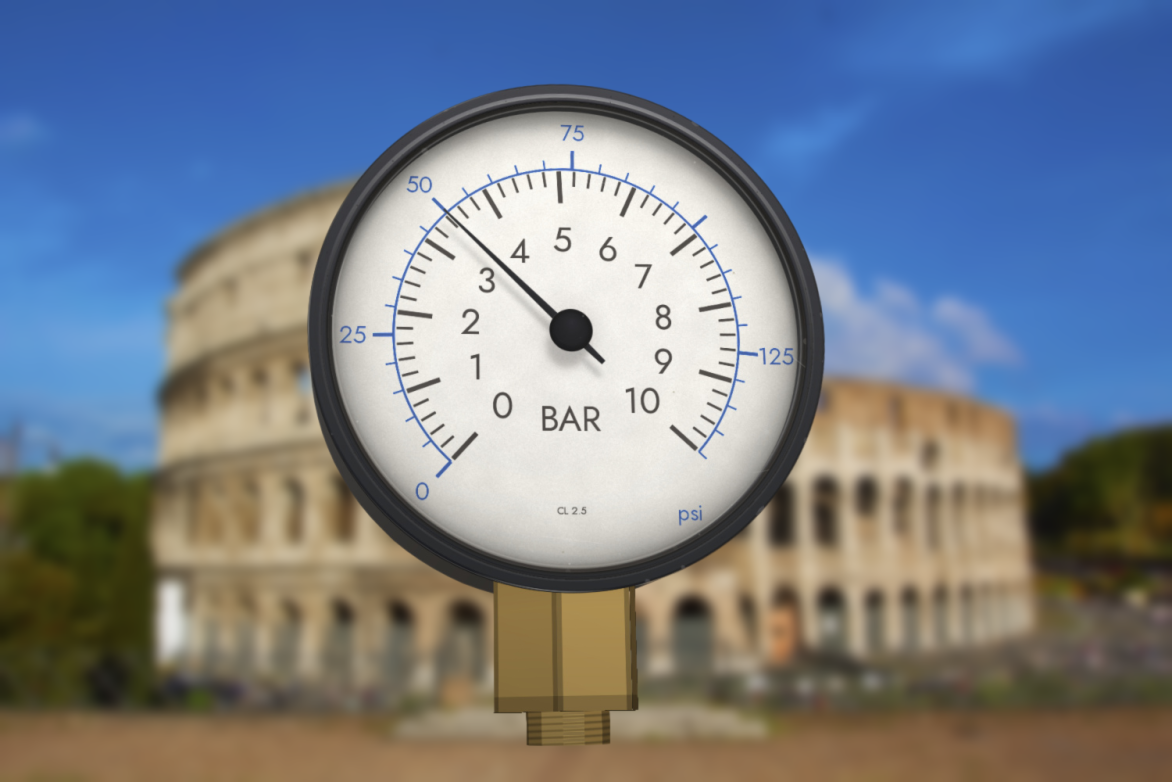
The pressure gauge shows 3.4 bar
